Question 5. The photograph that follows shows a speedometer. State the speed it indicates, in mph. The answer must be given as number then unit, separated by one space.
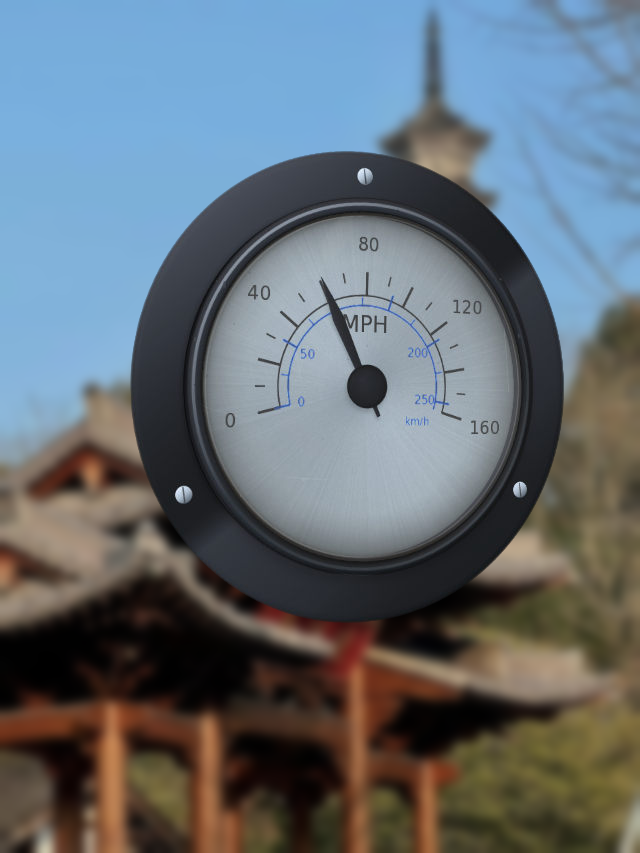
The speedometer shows 60 mph
